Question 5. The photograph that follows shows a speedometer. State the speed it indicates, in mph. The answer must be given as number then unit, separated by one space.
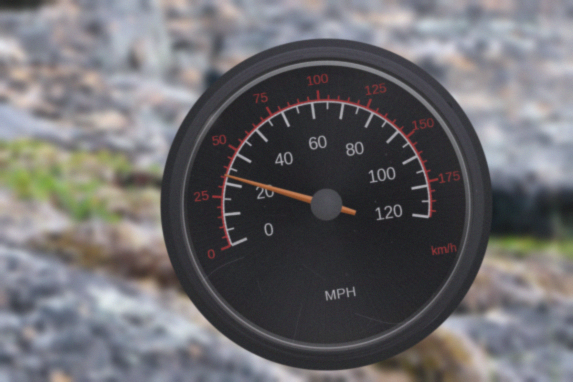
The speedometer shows 22.5 mph
